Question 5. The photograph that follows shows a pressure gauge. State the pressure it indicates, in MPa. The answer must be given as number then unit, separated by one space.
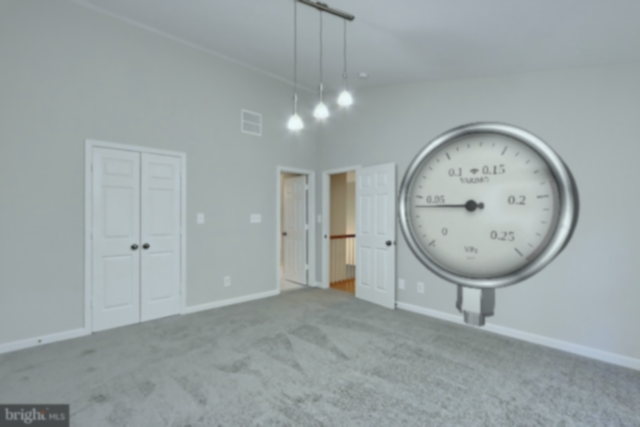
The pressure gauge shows 0.04 MPa
